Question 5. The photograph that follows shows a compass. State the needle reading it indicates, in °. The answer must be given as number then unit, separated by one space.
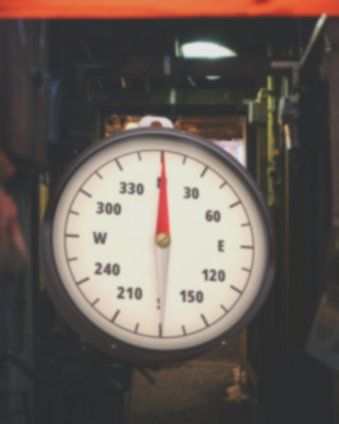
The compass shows 0 °
